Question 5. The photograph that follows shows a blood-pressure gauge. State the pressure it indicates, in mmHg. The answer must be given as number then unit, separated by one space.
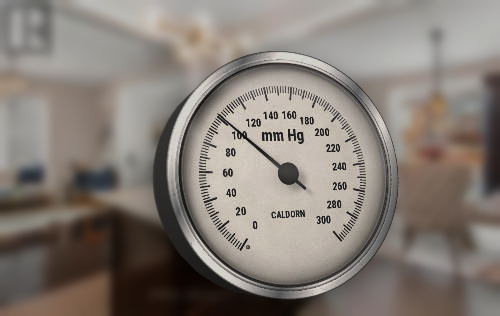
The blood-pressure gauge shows 100 mmHg
